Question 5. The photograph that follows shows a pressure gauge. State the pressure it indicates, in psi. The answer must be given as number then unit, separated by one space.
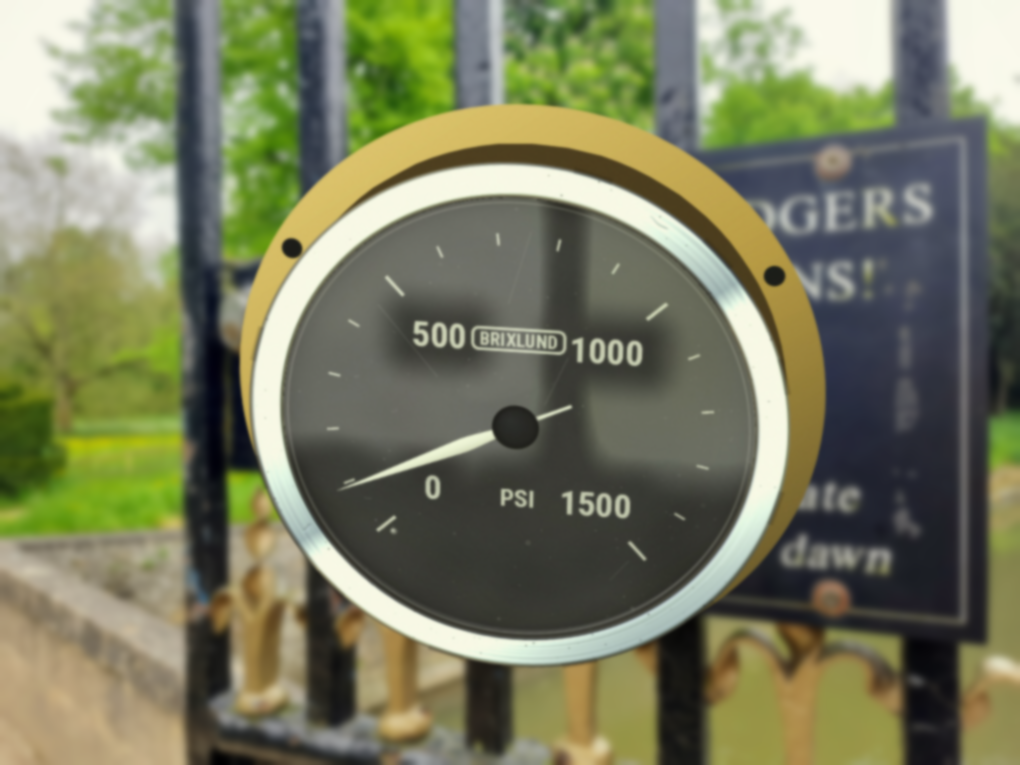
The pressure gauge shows 100 psi
